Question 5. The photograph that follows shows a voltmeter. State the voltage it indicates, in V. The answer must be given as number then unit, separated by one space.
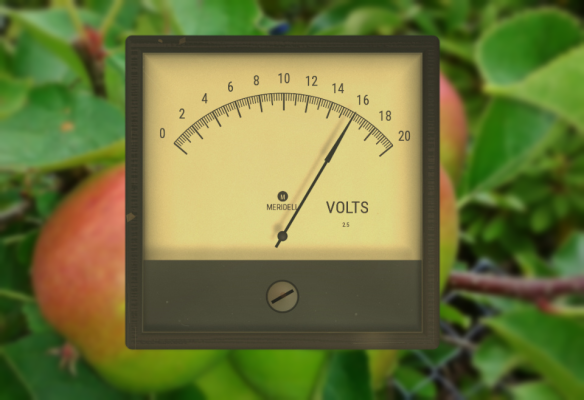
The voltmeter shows 16 V
